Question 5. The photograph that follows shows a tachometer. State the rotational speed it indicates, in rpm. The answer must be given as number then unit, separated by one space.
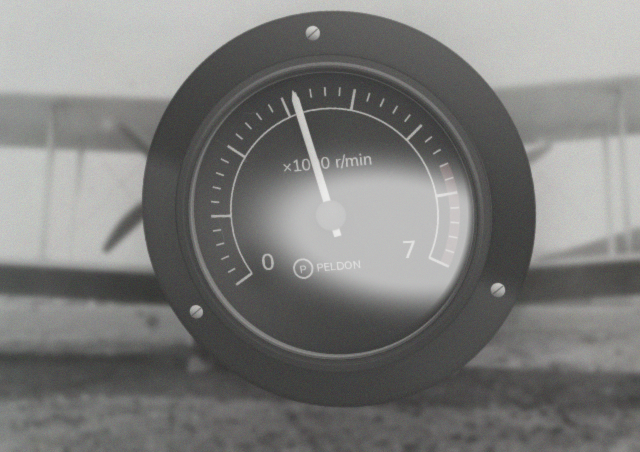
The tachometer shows 3200 rpm
